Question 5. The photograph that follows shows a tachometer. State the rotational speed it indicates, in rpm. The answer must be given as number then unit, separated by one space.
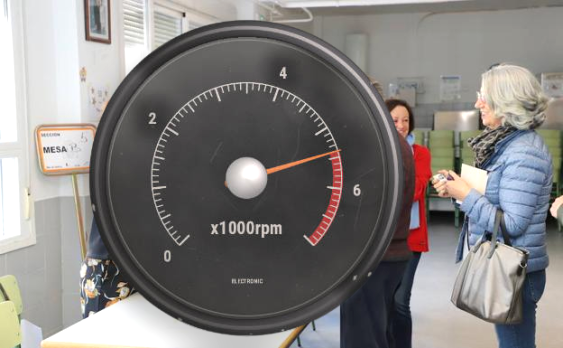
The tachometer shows 5400 rpm
